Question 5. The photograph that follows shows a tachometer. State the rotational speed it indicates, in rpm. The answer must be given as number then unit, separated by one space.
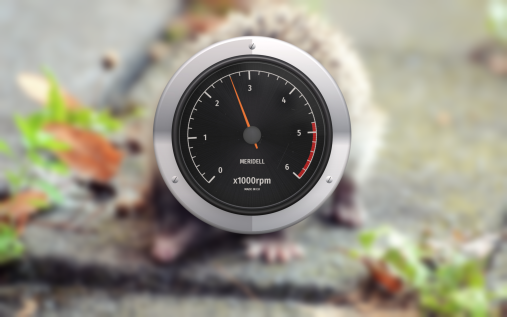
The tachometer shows 2600 rpm
